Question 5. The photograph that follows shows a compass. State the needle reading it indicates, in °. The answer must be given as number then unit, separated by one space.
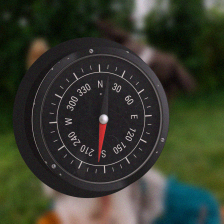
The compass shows 190 °
